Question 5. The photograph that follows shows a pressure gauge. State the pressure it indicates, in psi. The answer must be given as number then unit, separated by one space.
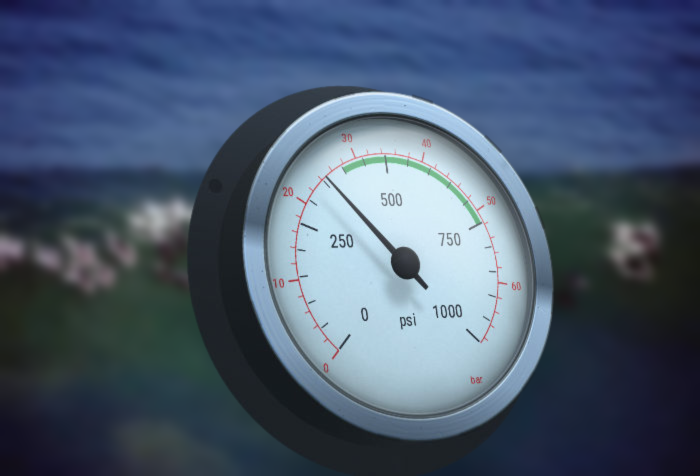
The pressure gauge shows 350 psi
